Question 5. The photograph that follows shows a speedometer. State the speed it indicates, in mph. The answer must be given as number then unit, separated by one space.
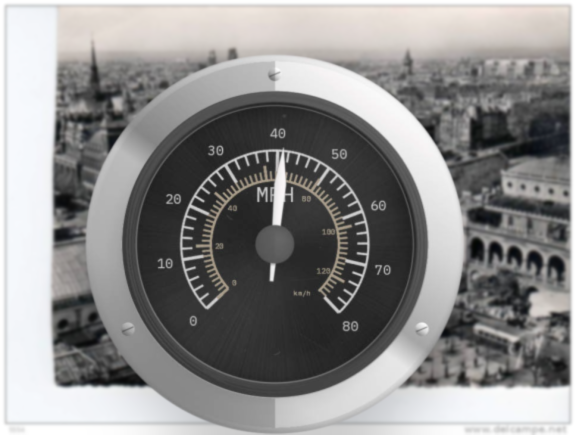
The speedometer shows 41 mph
